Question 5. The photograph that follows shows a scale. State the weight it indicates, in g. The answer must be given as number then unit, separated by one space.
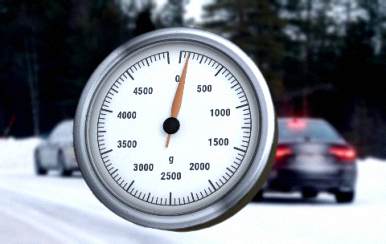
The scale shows 100 g
